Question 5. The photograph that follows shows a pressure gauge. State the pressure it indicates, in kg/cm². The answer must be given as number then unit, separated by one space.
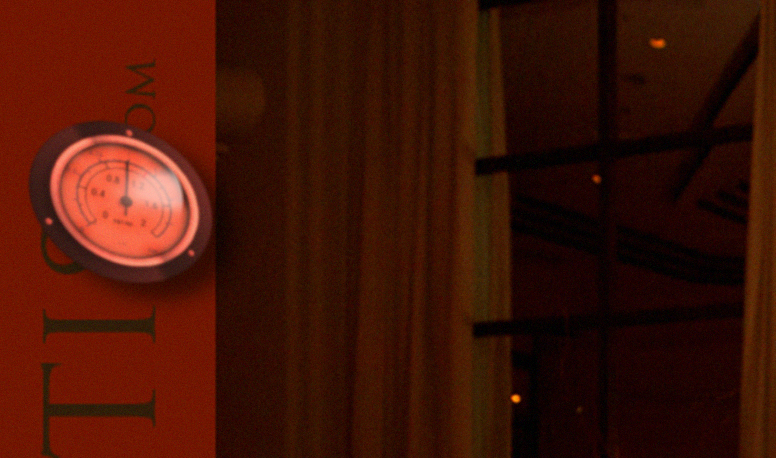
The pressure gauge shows 1 kg/cm²
